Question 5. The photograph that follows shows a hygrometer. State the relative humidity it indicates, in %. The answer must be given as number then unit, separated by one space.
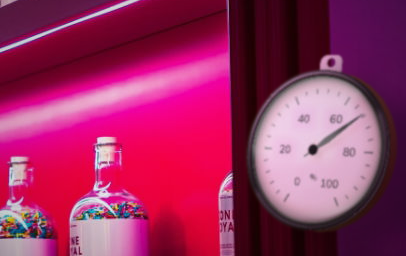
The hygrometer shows 68 %
